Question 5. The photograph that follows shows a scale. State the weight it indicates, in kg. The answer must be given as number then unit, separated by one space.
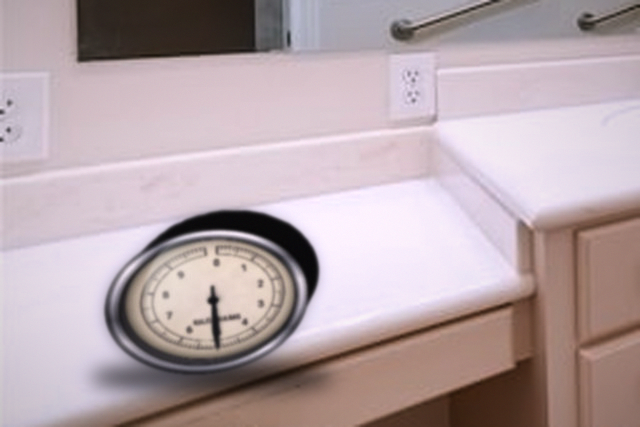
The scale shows 5 kg
